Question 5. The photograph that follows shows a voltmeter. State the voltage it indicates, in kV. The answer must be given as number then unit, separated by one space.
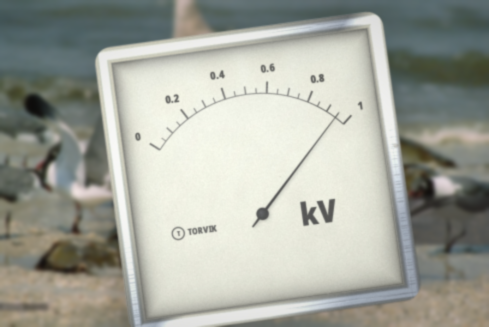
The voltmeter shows 0.95 kV
